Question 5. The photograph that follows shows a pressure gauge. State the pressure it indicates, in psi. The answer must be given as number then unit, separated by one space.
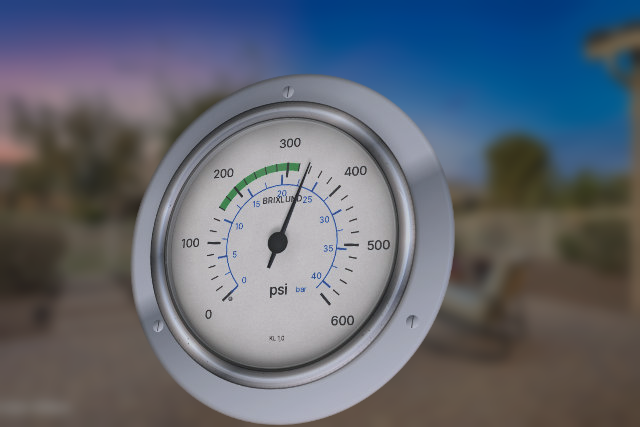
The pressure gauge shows 340 psi
